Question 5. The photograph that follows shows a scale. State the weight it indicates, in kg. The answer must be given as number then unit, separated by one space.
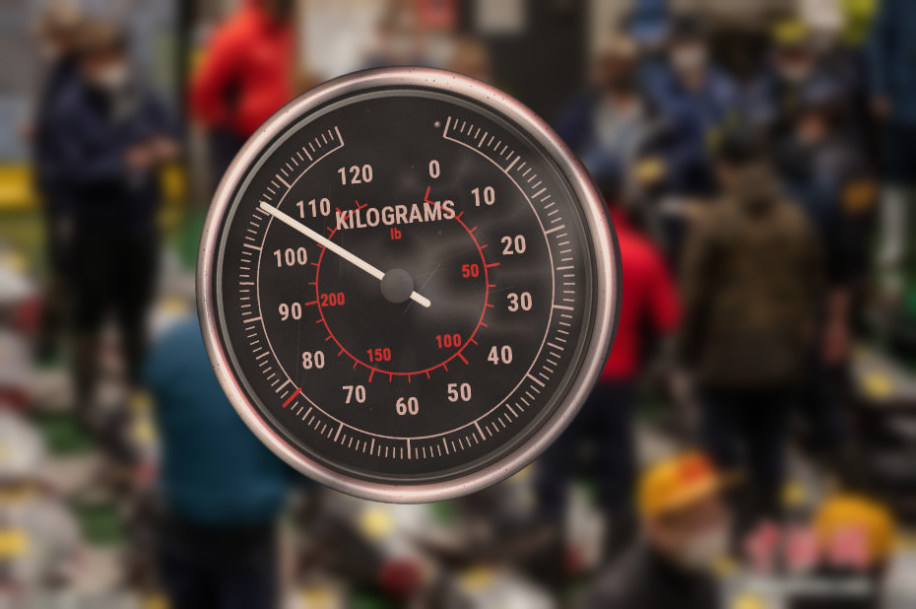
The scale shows 106 kg
